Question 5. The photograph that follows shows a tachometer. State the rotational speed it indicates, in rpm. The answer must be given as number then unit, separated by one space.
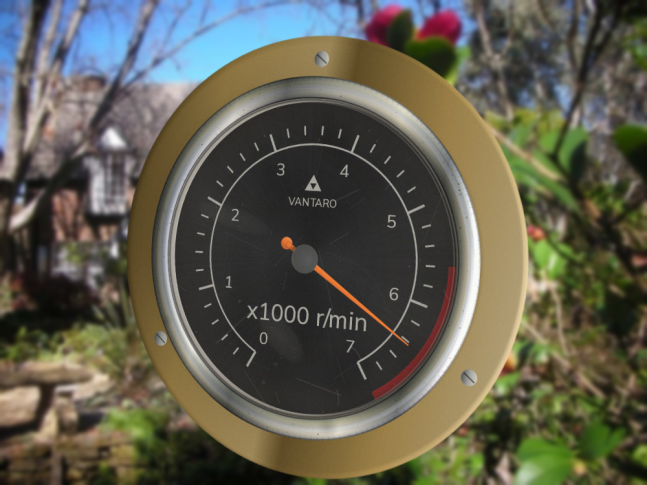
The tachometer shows 6400 rpm
